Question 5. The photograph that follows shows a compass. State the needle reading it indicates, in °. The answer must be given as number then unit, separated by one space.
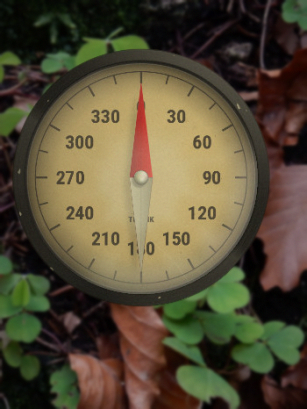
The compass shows 0 °
